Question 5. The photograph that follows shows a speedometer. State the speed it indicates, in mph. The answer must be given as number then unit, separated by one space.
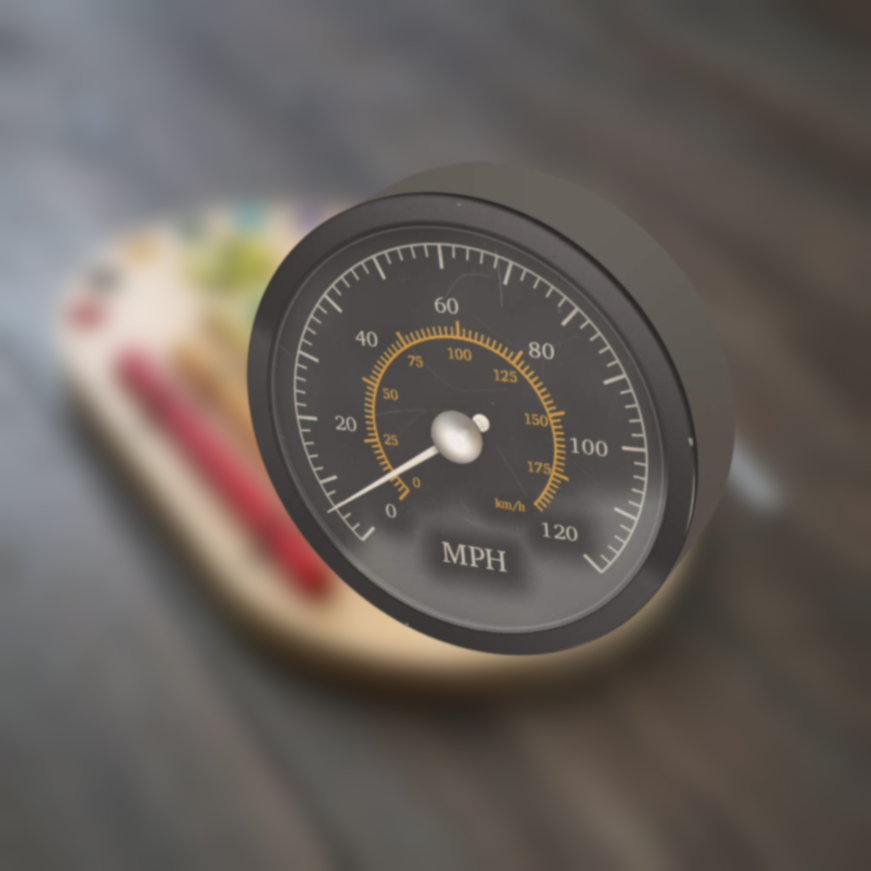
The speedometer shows 6 mph
